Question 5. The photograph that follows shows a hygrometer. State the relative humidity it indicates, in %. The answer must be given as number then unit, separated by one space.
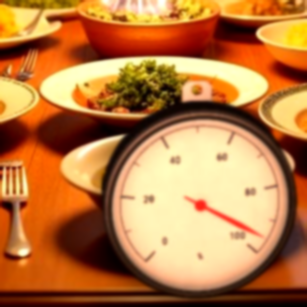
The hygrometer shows 95 %
